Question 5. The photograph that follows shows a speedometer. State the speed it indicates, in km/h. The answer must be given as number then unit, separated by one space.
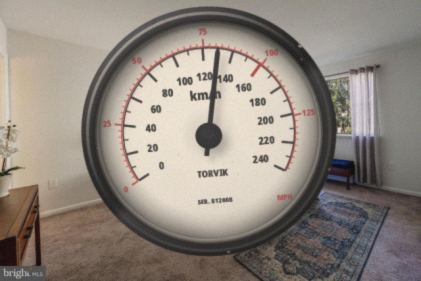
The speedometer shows 130 km/h
